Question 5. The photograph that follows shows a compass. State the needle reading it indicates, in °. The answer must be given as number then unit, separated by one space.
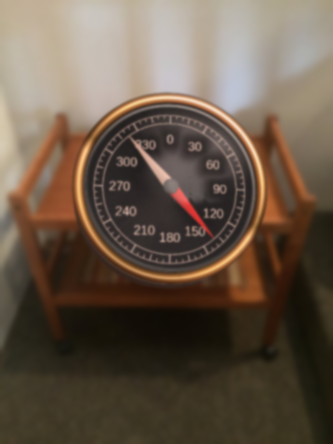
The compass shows 140 °
